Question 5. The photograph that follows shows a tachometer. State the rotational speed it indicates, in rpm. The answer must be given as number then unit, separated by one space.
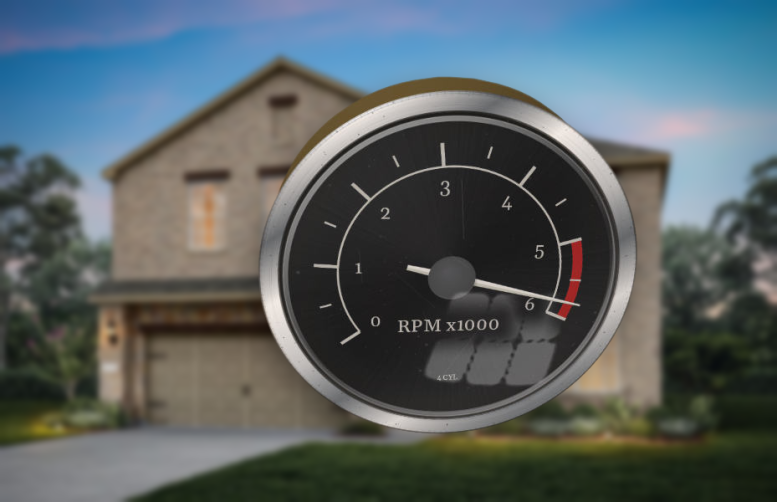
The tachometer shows 5750 rpm
